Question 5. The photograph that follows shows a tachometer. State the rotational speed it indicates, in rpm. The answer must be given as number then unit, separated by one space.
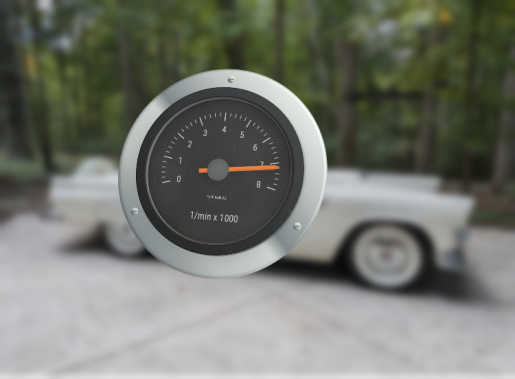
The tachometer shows 7200 rpm
